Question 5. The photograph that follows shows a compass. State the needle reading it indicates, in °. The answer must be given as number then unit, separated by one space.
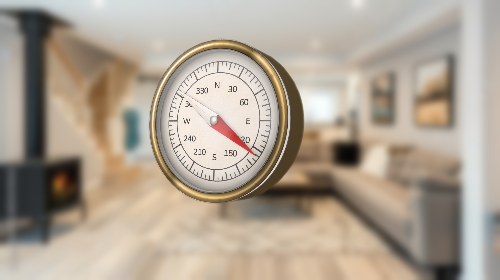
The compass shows 125 °
